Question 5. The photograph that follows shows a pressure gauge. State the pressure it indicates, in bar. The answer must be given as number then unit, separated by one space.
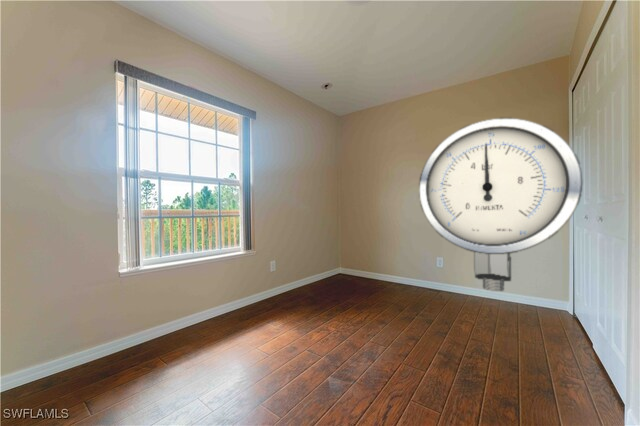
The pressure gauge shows 5 bar
